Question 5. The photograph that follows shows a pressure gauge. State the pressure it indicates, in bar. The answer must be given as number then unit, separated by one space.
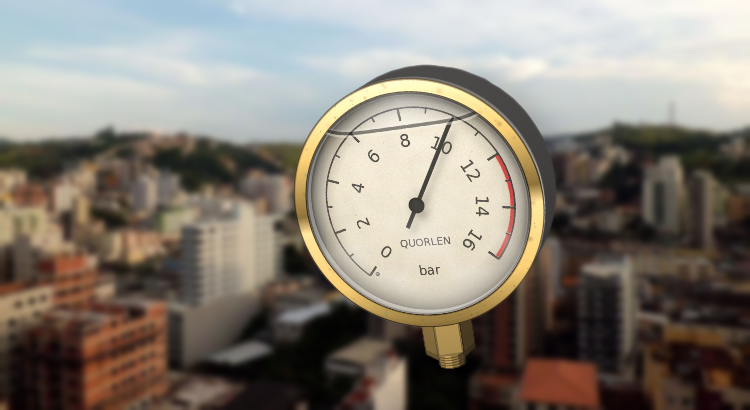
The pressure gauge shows 10 bar
